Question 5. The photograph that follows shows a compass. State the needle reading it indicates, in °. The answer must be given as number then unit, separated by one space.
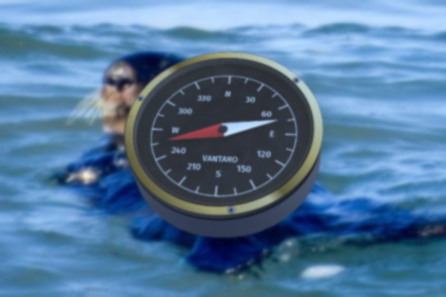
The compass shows 255 °
